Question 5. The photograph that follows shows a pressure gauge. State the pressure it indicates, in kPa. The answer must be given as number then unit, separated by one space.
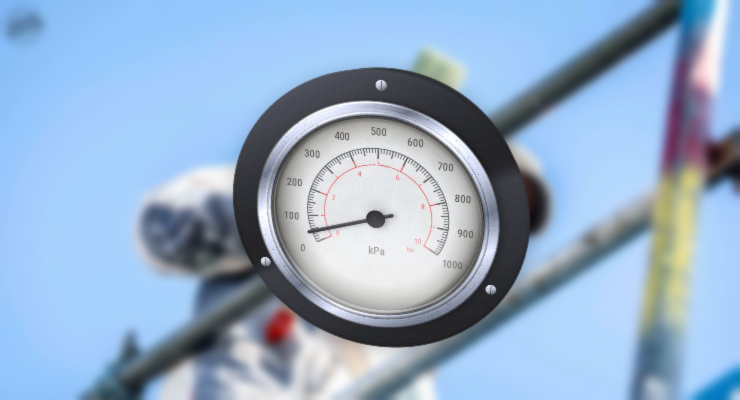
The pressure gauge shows 50 kPa
